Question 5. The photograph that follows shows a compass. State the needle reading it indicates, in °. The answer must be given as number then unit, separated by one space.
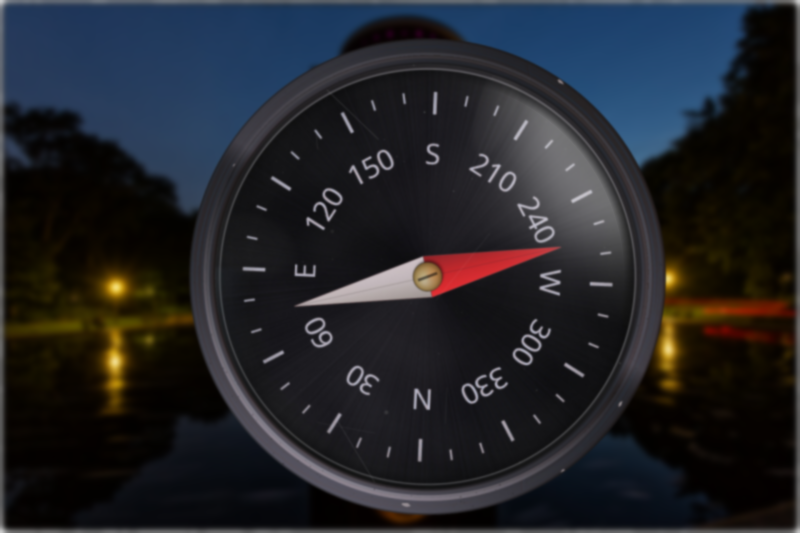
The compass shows 255 °
